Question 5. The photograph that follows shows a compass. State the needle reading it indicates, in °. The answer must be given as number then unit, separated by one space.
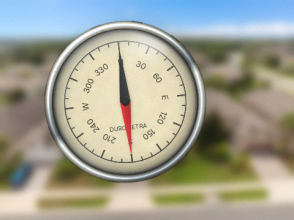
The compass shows 180 °
